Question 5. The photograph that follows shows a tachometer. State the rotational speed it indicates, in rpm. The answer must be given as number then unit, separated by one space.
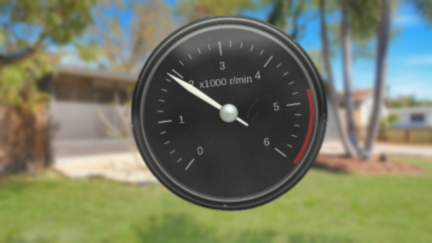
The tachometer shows 1900 rpm
